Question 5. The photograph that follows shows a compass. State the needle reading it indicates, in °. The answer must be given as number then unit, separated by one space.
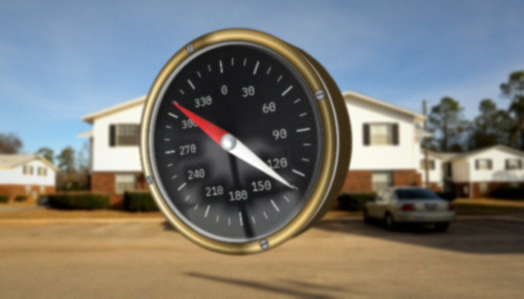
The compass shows 310 °
